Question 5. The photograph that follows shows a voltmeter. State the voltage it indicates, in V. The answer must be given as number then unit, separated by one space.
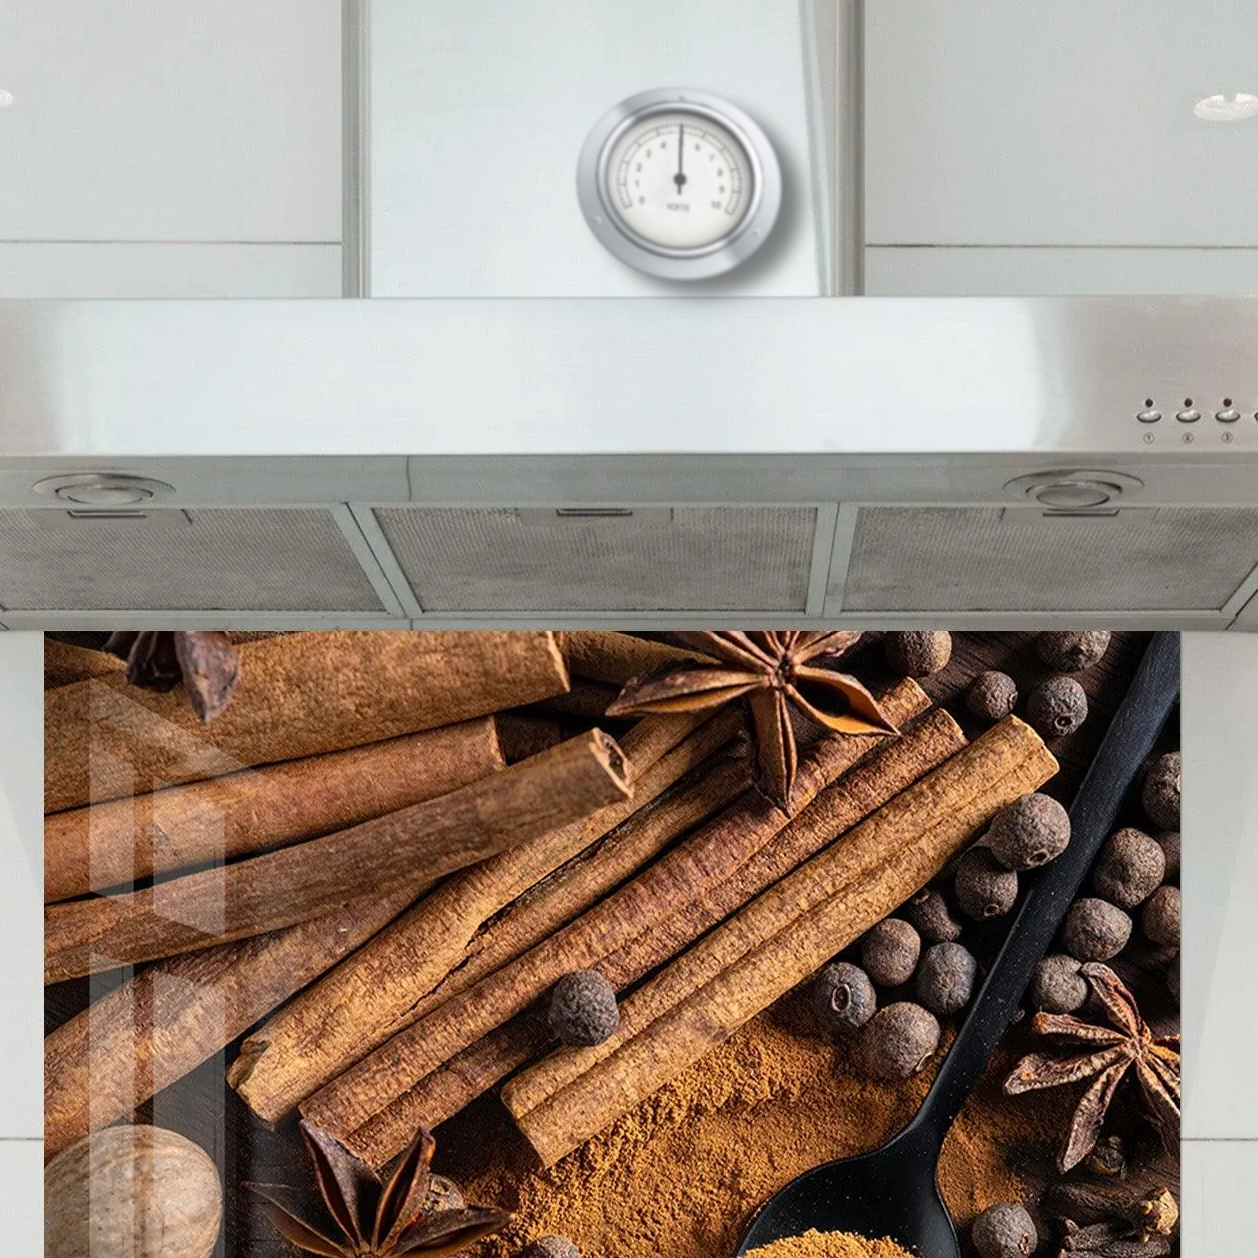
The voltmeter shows 5 V
